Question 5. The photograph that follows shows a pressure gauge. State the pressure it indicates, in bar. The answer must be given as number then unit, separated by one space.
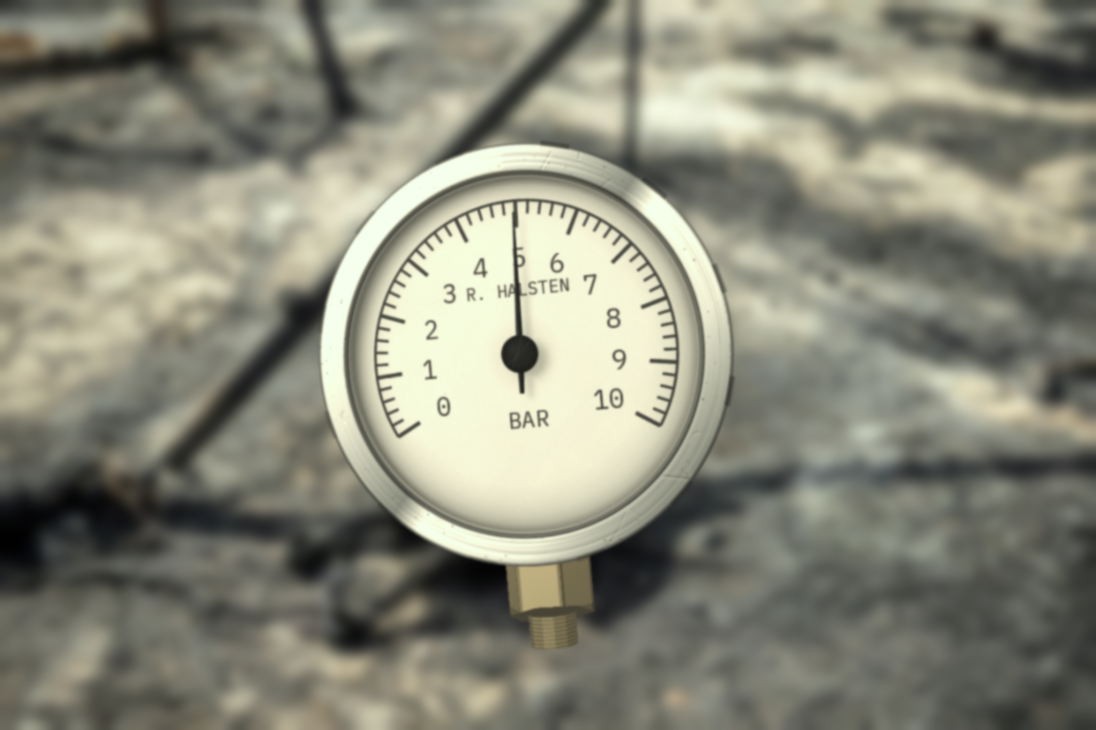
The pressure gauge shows 5 bar
